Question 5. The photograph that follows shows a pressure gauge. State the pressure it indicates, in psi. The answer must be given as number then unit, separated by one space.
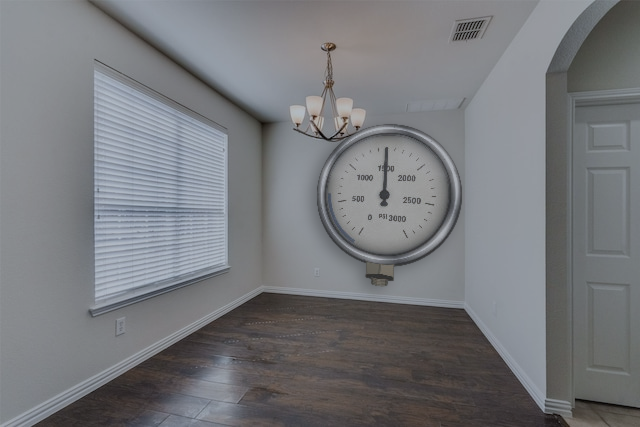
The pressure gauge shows 1500 psi
